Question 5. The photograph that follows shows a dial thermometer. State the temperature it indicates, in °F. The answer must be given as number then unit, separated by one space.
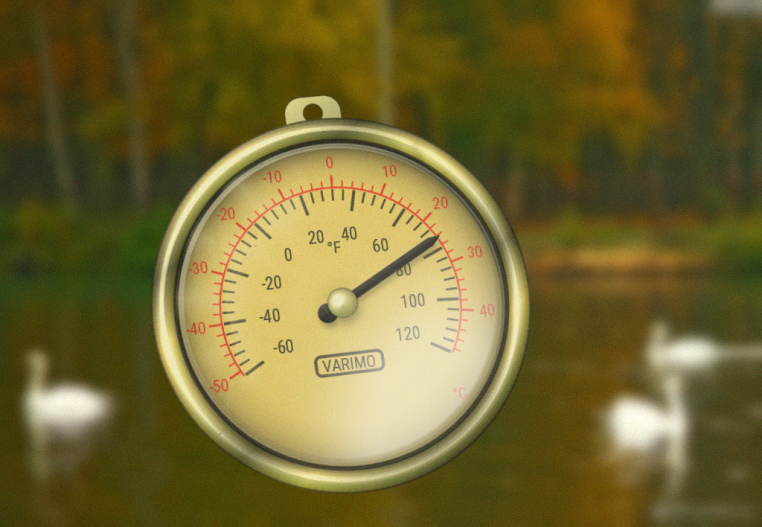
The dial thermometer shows 76 °F
